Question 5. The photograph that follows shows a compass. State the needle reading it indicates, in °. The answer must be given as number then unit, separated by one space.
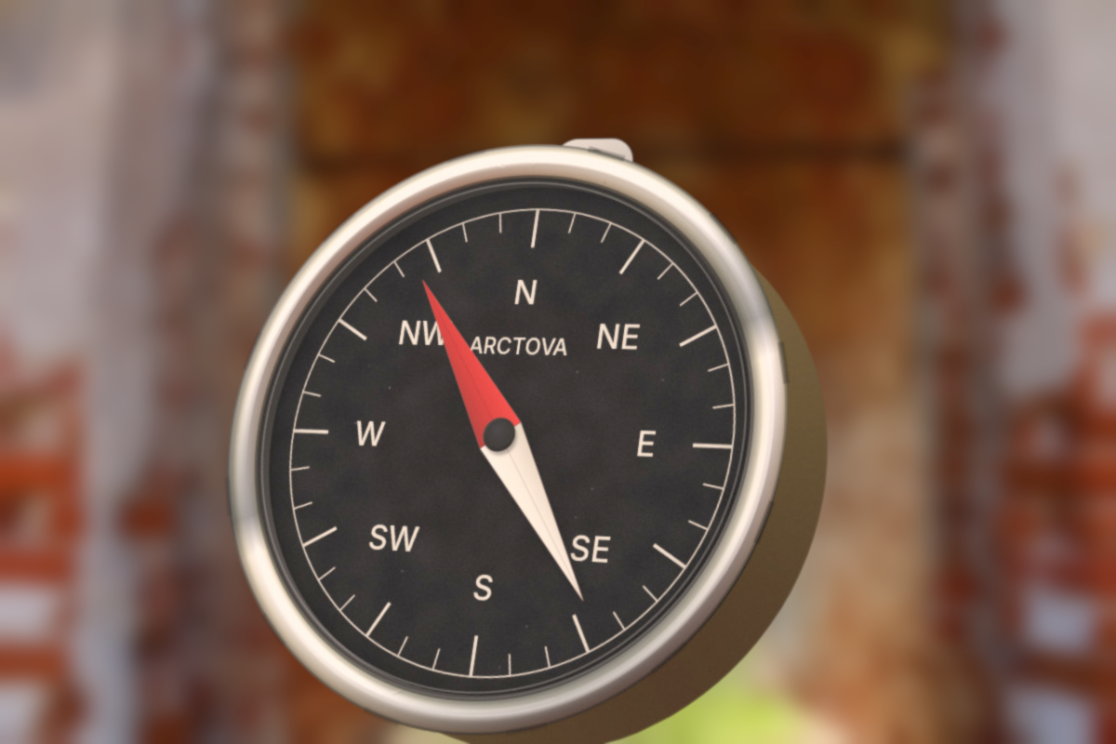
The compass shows 325 °
